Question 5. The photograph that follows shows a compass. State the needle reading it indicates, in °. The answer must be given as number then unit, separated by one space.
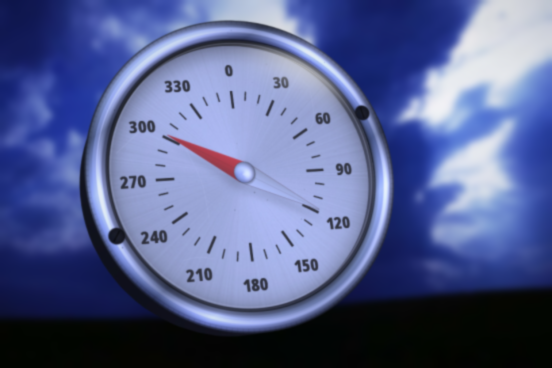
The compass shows 300 °
